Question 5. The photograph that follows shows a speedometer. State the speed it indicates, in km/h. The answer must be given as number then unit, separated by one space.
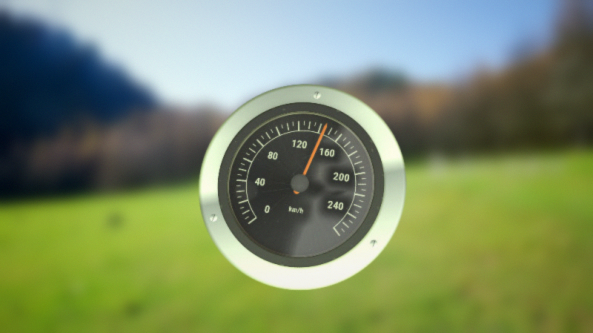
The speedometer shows 145 km/h
